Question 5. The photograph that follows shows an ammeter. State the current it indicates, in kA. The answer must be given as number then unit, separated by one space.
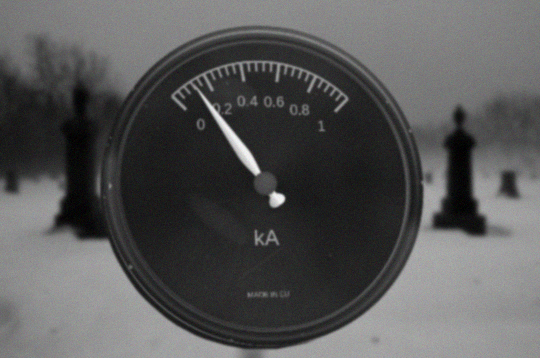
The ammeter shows 0.12 kA
